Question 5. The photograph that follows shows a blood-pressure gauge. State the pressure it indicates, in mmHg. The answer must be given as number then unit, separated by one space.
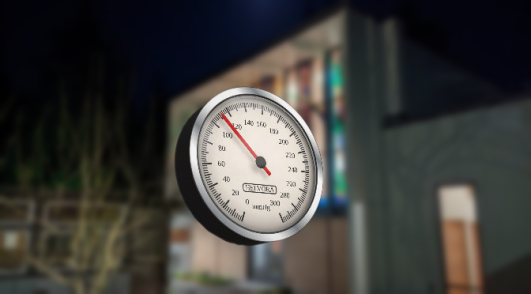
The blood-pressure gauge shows 110 mmHg
